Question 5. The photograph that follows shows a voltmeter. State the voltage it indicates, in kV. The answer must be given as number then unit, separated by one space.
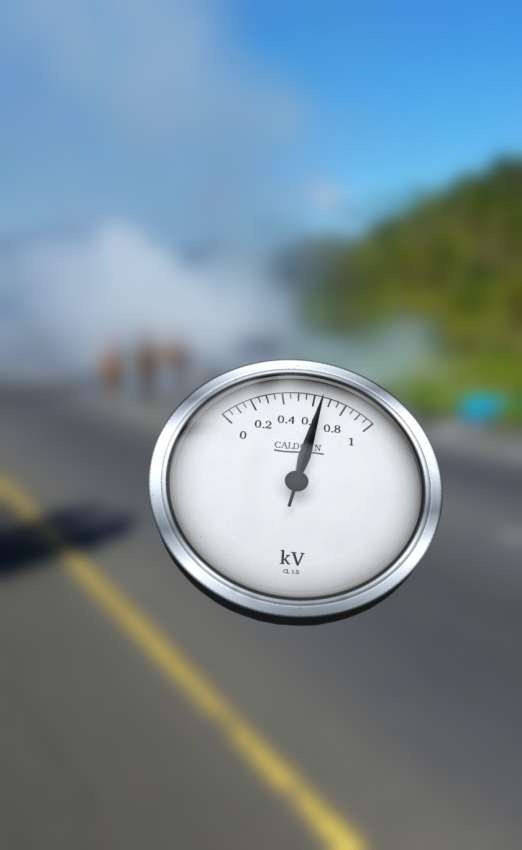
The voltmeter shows 0.65 kV
